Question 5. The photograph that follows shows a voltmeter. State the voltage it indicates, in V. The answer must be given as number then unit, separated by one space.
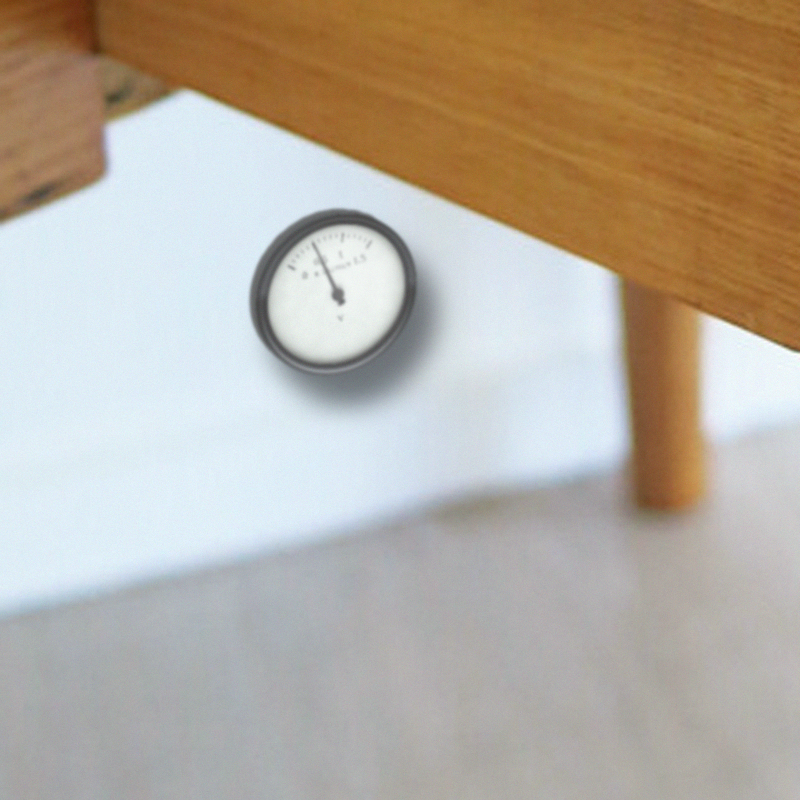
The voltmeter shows 0.5 V
